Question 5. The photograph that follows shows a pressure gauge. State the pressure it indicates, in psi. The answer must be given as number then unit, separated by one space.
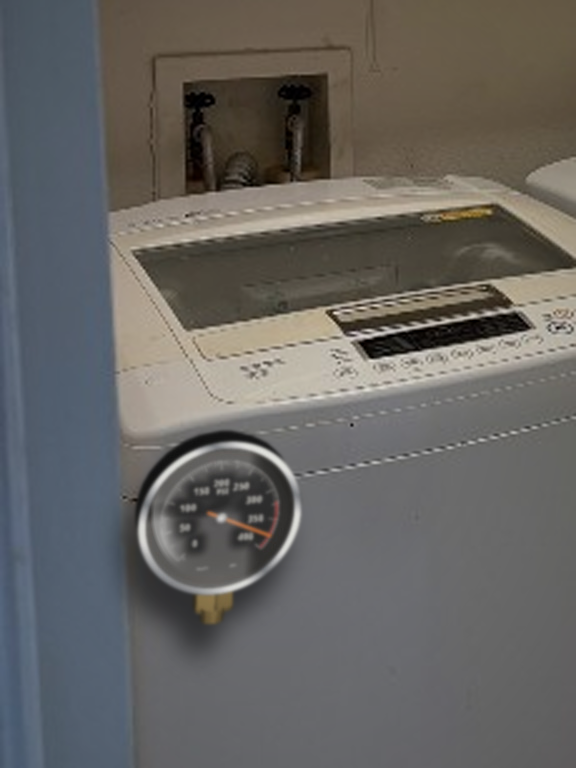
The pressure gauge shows 375 psi
